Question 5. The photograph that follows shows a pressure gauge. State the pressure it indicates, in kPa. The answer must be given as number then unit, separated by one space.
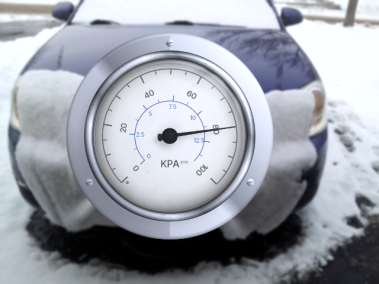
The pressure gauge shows 80 kPa
